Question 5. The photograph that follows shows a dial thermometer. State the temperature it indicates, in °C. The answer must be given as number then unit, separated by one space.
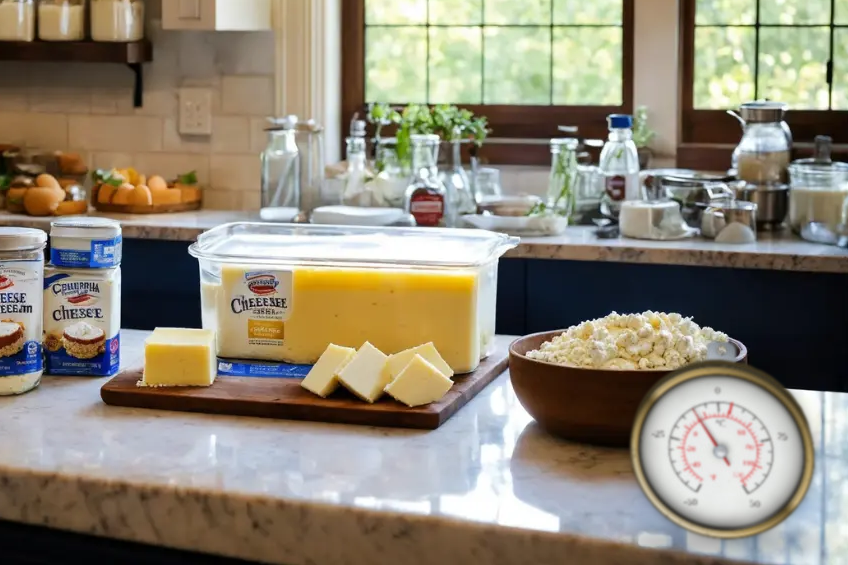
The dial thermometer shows -10 °C
